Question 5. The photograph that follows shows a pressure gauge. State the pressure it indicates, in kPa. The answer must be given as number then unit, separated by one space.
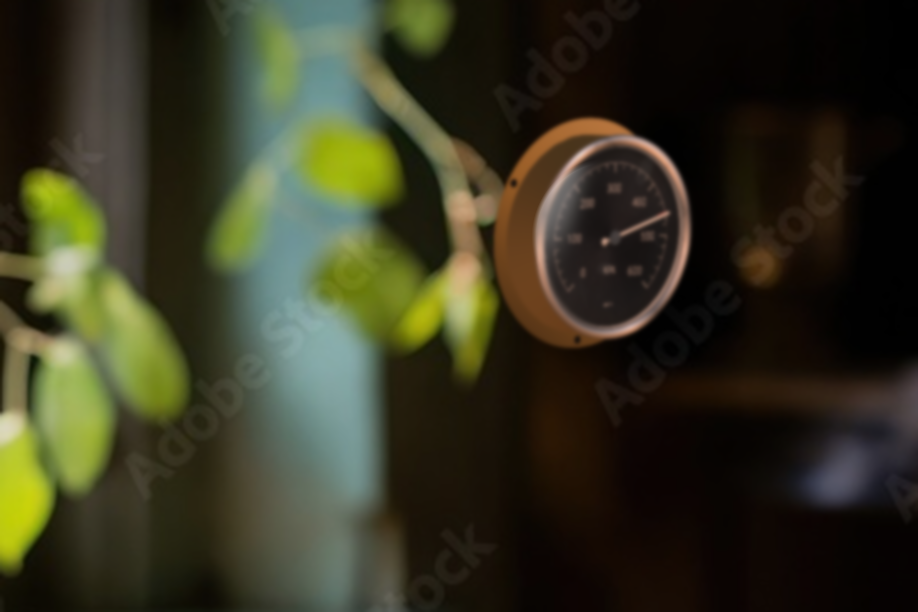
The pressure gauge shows 460 kPa
